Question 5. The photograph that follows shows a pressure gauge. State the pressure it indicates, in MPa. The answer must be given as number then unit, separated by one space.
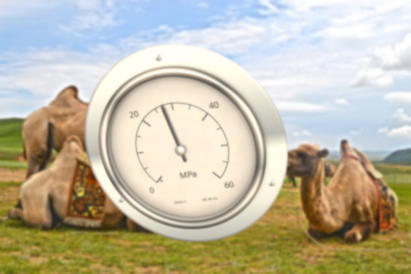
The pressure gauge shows 27.5 MPa
